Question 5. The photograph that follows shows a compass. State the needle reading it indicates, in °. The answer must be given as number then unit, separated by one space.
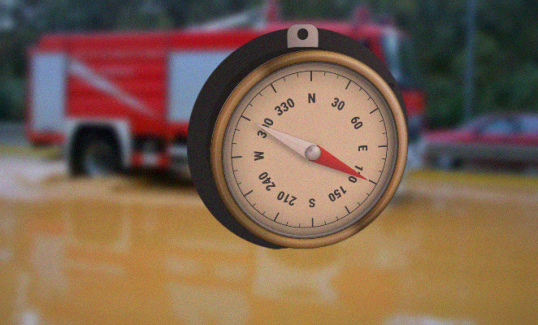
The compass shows 120 °
